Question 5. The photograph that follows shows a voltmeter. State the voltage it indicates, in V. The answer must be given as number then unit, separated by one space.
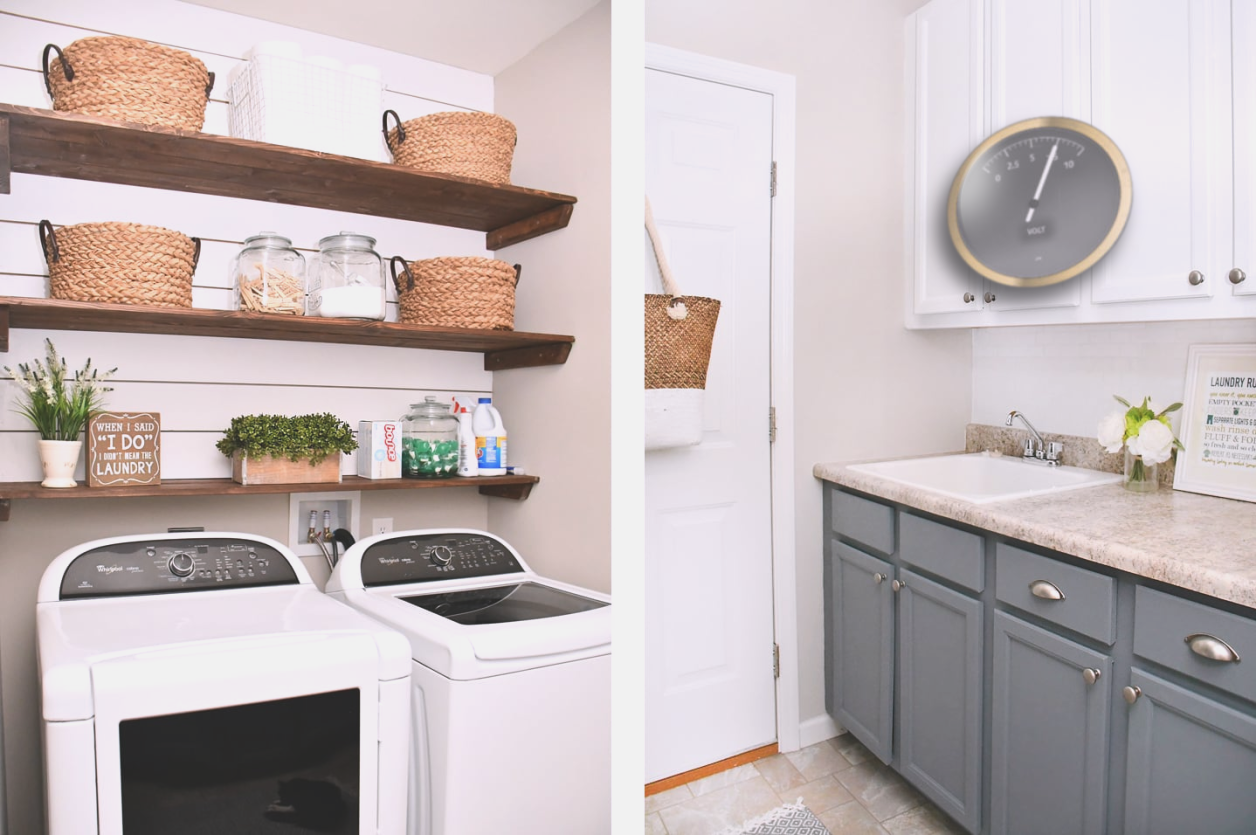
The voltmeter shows 7.5 V
